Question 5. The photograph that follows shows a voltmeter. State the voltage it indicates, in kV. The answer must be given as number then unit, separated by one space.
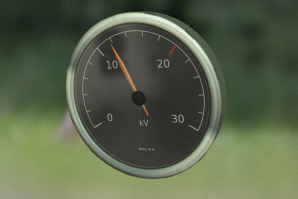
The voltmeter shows 12 kV
